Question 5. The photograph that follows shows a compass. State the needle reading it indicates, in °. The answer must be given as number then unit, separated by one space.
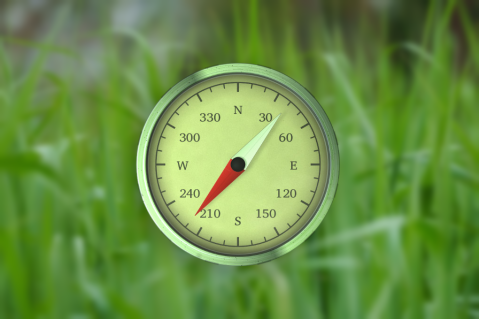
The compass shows 220 °
